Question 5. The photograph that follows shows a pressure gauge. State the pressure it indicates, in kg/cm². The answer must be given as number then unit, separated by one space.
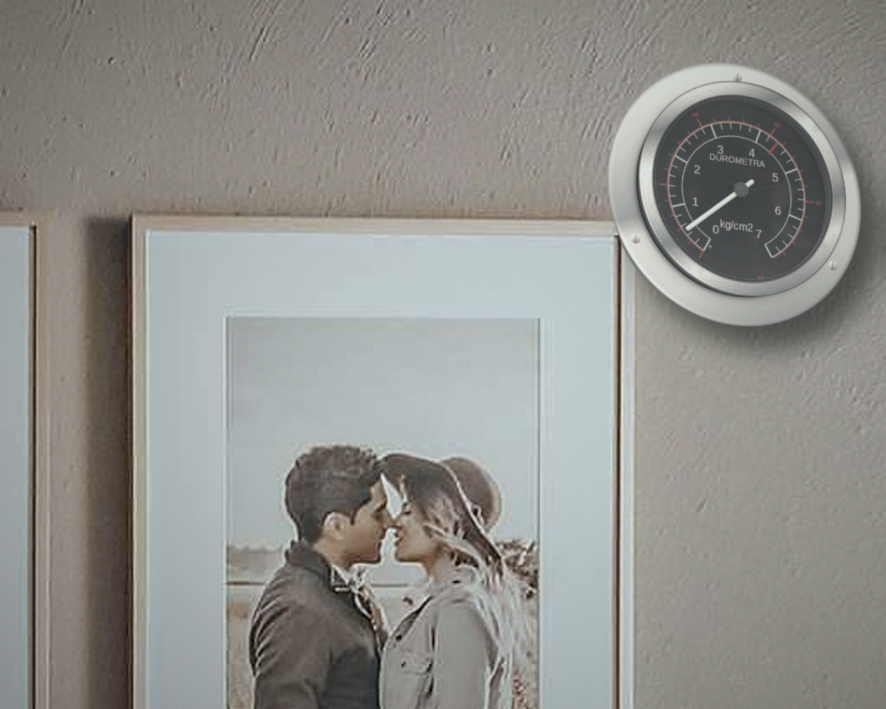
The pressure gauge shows 0.5 kg/cm²
